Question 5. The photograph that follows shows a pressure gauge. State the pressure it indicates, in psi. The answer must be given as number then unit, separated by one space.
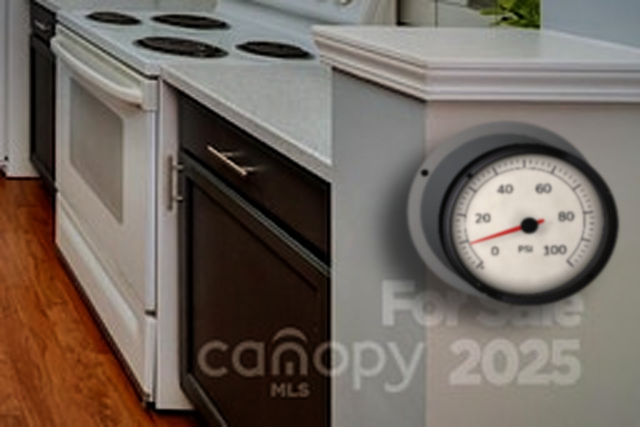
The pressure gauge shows 10 psi
